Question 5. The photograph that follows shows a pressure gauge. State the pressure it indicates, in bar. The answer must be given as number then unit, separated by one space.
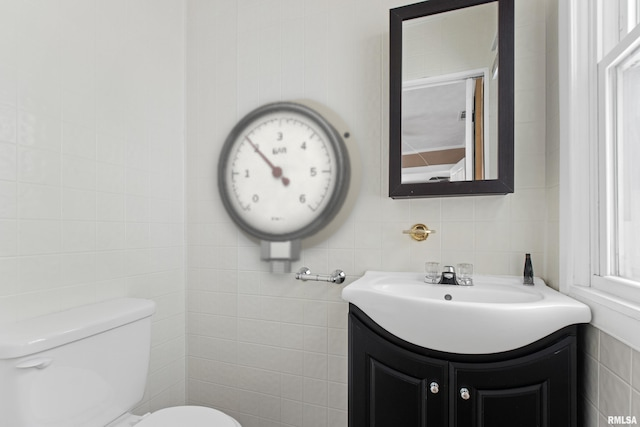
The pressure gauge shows 2 bar
